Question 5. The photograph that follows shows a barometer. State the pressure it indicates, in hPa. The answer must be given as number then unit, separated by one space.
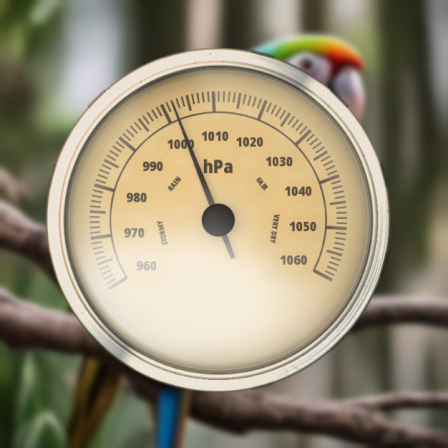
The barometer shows 1002 hPa
